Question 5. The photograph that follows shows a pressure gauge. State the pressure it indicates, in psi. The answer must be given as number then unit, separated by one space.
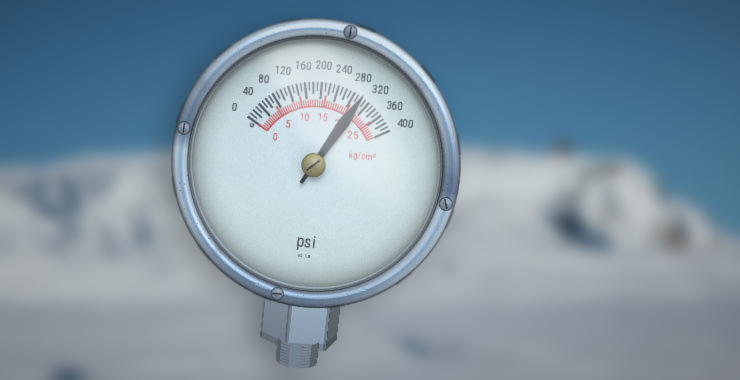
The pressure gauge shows 300 psi
